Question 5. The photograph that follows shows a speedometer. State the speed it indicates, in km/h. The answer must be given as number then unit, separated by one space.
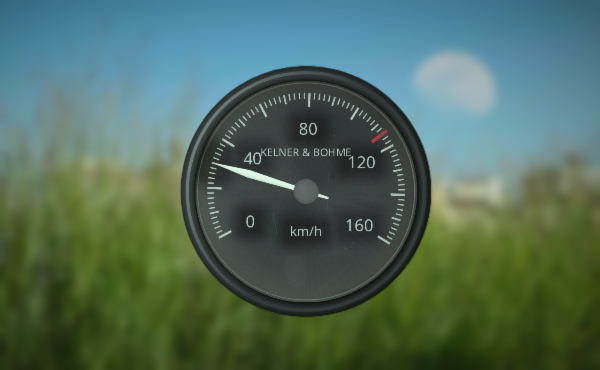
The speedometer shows 30 km/h
